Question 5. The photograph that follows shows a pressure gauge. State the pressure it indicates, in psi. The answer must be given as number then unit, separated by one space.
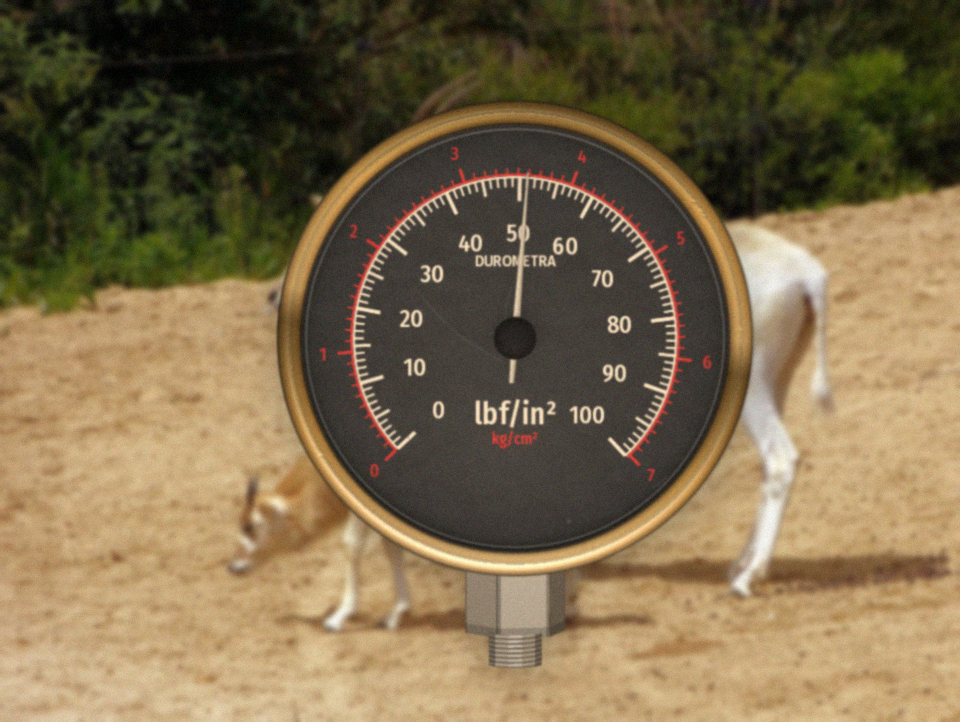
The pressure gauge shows 51 psi
